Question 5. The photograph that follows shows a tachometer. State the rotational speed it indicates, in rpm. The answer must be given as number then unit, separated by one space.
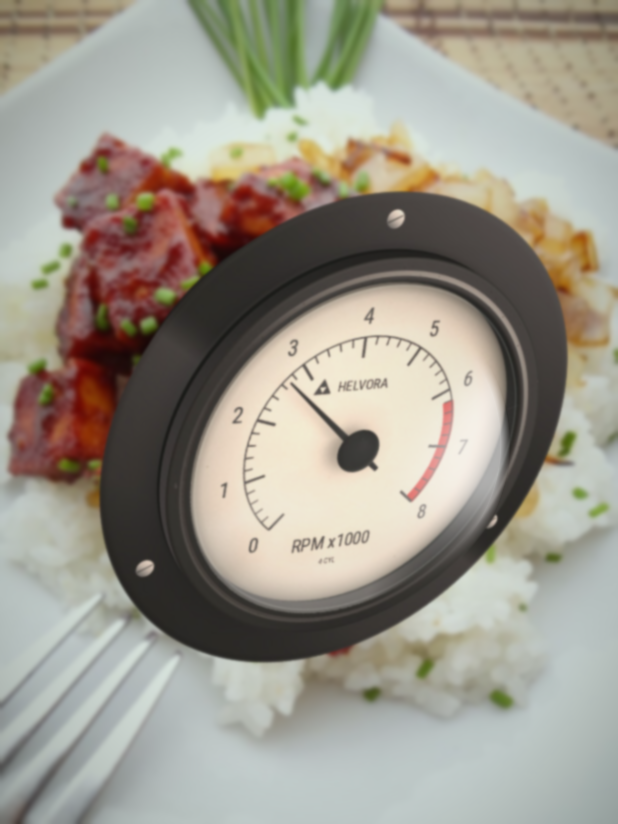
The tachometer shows 2700 rpm
